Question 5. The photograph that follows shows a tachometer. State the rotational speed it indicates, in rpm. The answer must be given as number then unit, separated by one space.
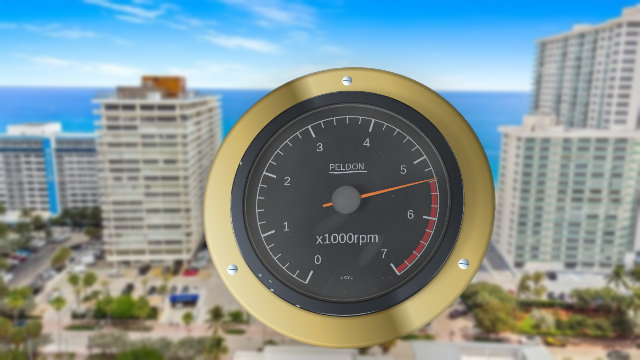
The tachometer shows 5400 rpm
